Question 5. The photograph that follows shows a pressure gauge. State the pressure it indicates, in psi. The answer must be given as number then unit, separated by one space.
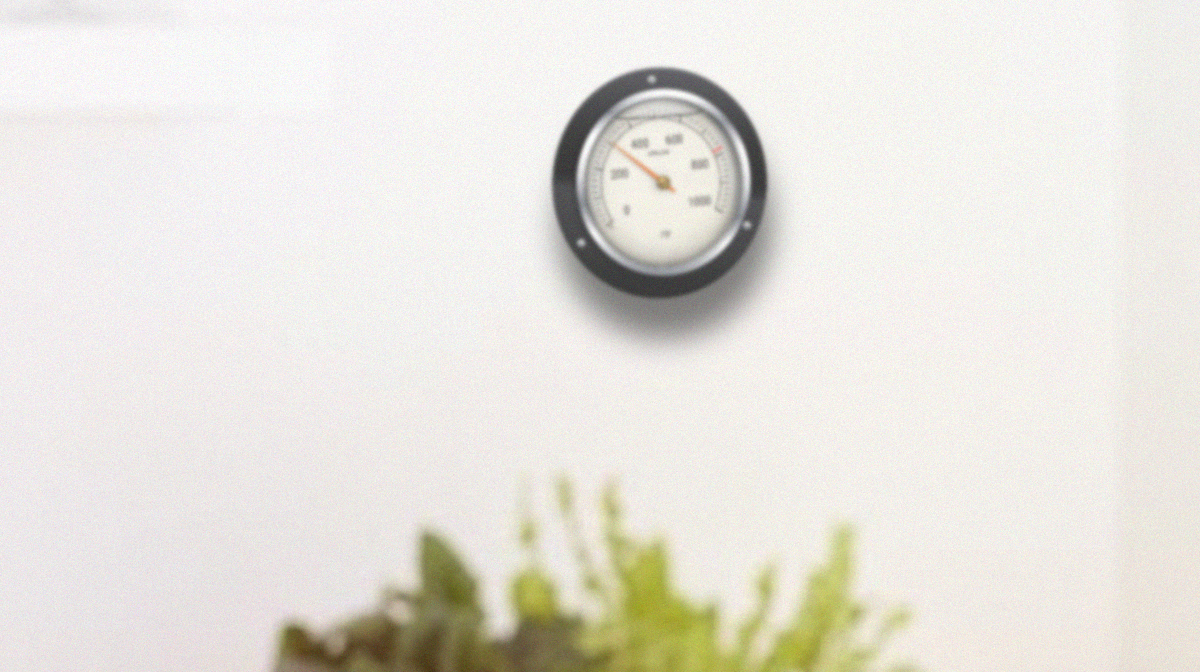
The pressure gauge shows 300 psi
